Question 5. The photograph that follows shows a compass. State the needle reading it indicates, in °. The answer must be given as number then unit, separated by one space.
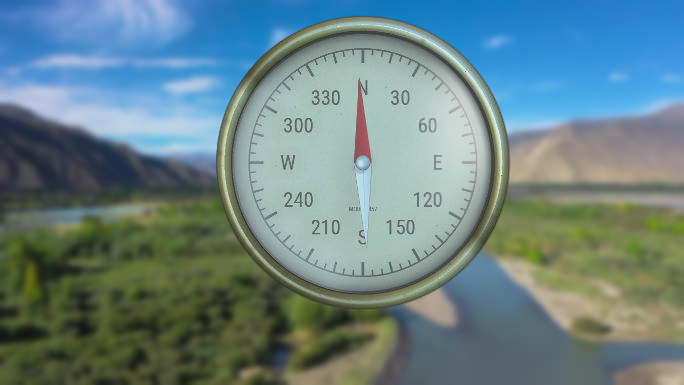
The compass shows 357.5 °
